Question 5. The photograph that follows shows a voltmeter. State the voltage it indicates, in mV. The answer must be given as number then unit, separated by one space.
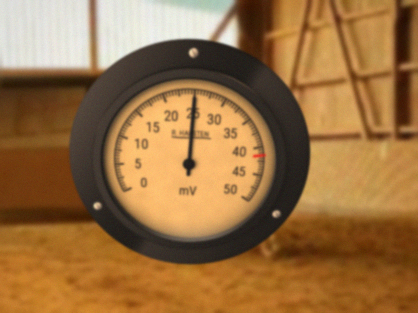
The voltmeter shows 25 mV
